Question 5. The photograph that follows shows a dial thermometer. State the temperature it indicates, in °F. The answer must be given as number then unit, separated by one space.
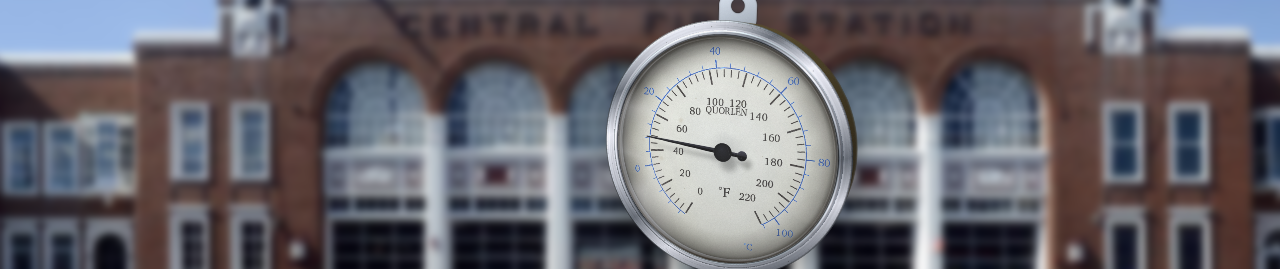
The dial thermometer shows 48 °F
